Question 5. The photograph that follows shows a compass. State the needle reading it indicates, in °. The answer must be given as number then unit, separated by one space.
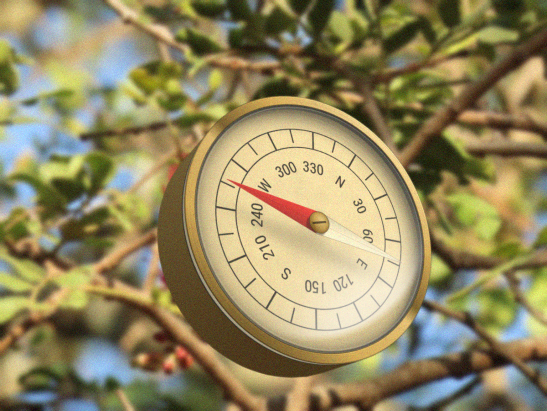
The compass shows 255 °
